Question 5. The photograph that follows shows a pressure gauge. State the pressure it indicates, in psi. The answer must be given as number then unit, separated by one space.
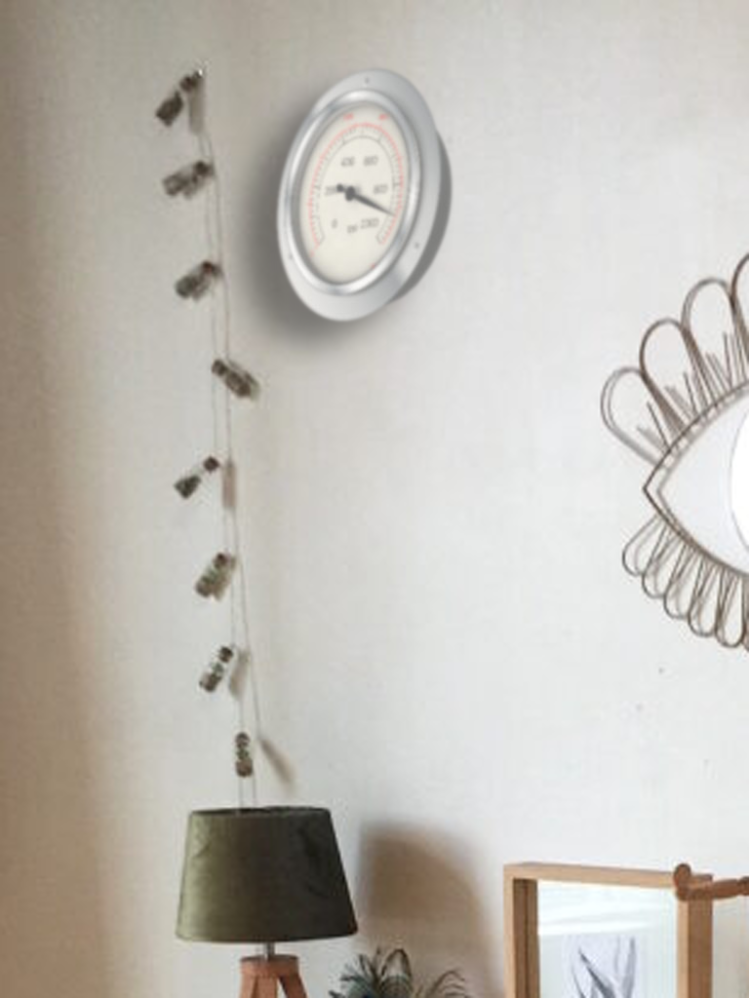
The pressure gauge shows 900 psi
